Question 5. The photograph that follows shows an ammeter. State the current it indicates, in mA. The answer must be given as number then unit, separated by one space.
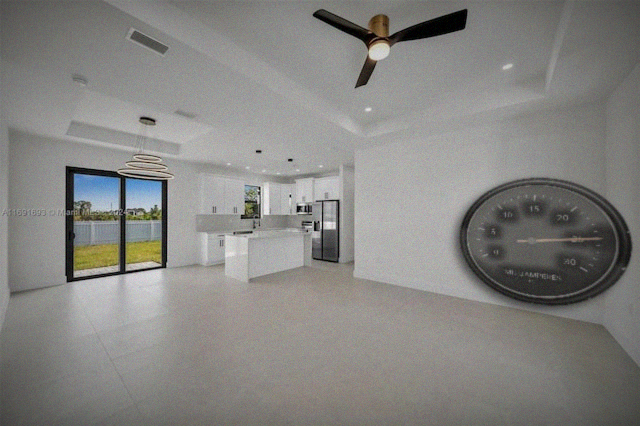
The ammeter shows 25 mA
